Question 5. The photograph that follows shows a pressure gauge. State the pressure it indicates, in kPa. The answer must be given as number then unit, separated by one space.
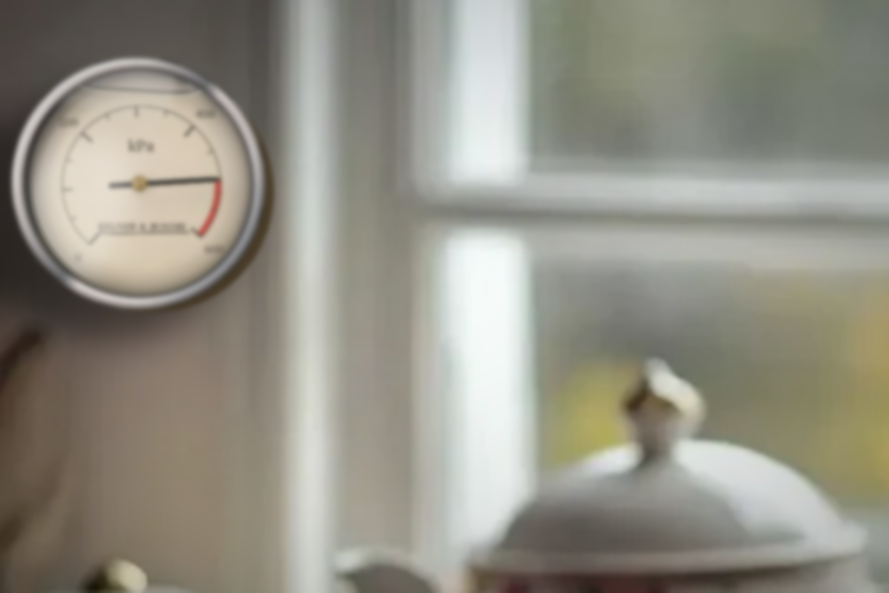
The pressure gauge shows 500 kPa
